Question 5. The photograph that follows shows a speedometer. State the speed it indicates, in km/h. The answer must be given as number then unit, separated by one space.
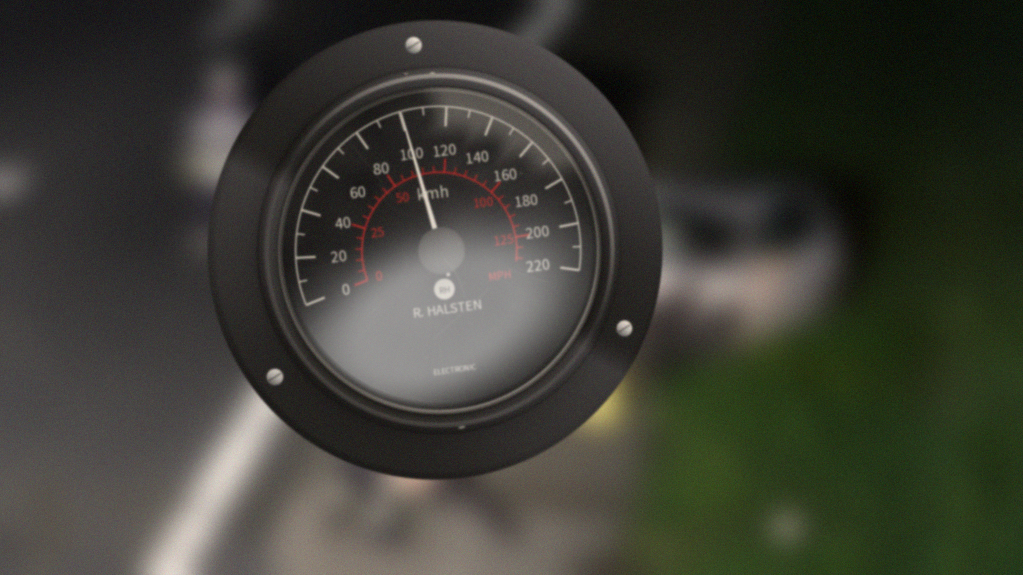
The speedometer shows 100 km/h
